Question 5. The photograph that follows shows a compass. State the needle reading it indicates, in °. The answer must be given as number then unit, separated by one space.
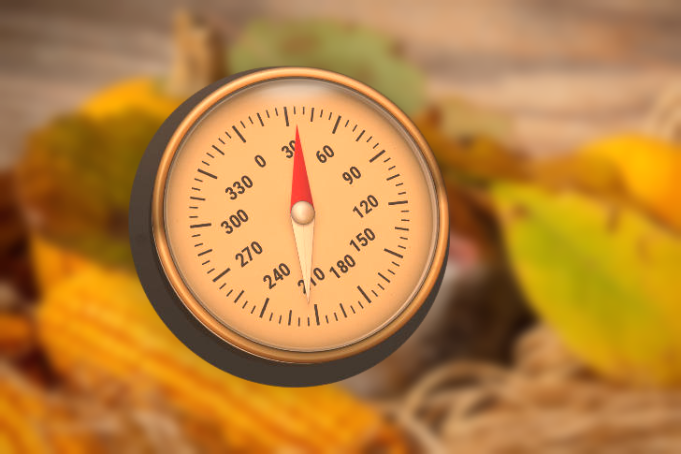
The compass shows 35 °
